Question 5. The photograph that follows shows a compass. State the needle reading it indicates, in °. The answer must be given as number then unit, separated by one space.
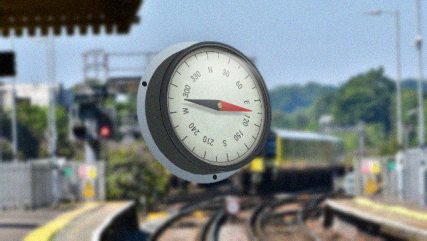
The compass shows 105 °
